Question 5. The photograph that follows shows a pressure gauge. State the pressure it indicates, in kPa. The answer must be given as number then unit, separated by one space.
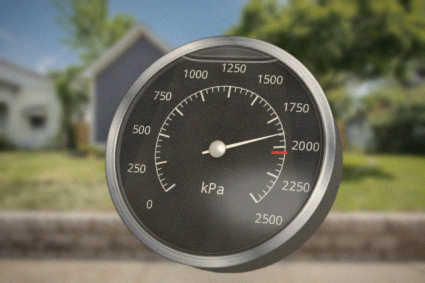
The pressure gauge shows 1900 kPa
